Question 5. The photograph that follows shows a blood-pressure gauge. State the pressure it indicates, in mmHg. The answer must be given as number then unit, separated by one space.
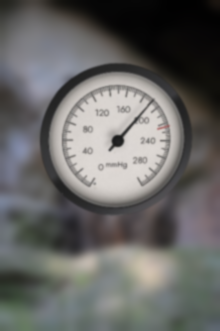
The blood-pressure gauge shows 190 mmHg
